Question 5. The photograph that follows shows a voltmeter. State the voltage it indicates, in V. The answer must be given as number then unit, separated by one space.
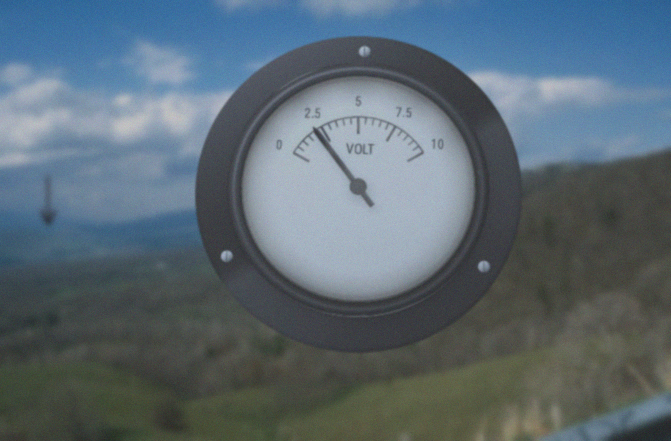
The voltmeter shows 2 V
